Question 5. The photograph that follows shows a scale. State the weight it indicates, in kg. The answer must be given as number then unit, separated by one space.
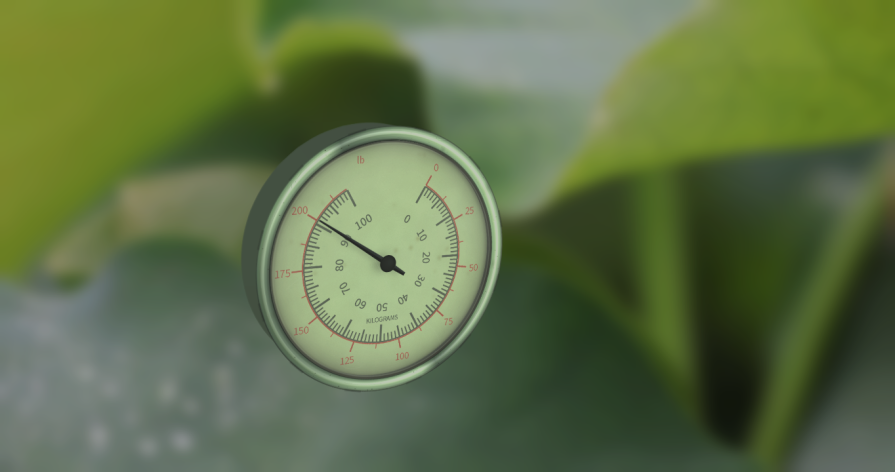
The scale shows 91 kg
